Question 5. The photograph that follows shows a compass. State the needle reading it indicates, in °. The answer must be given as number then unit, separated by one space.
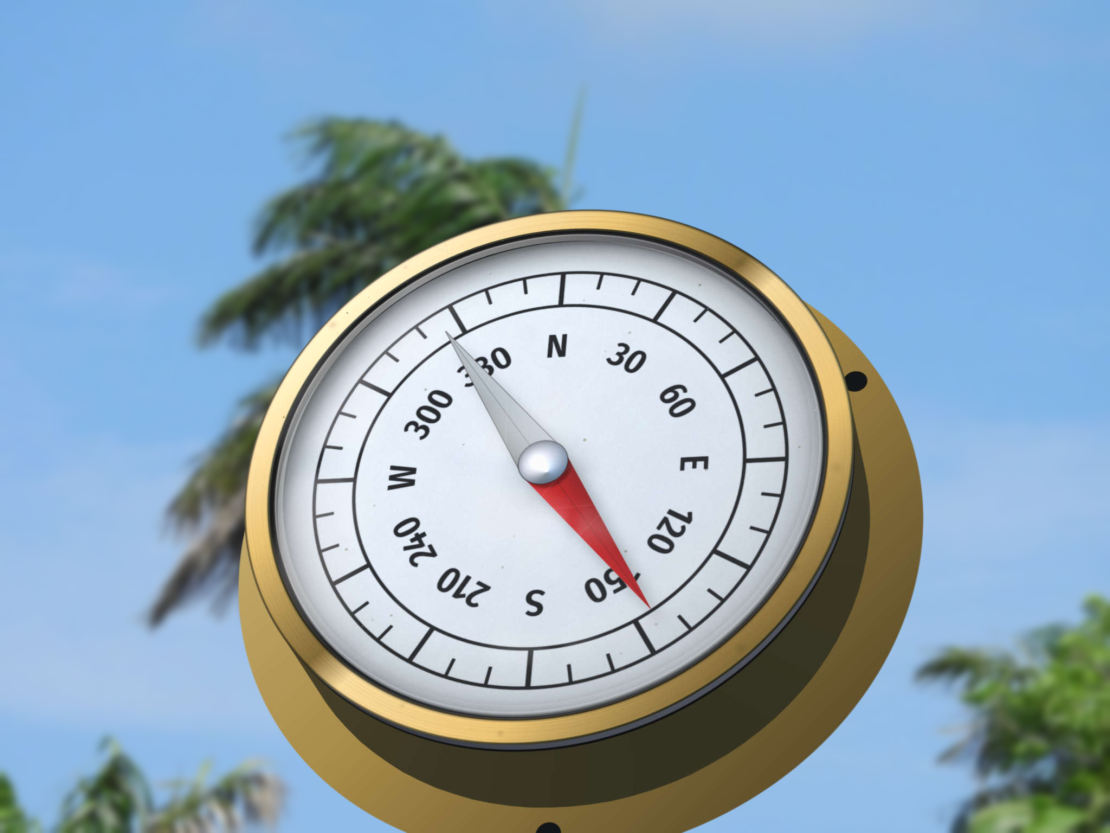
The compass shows 145 °
